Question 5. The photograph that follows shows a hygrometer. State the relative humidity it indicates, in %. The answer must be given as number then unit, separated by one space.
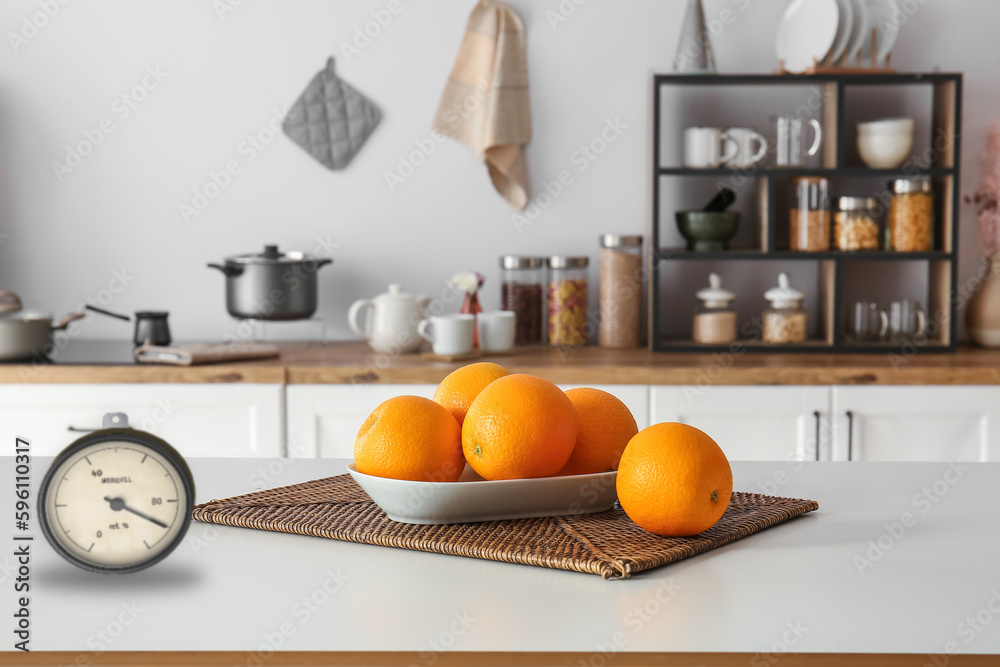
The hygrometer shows 90 %
